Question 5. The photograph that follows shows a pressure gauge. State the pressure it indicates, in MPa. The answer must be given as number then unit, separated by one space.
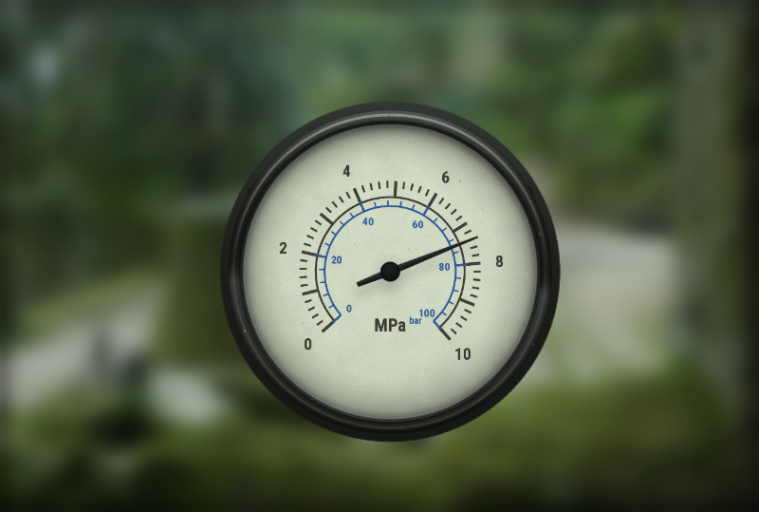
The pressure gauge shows 7.4 MPa
